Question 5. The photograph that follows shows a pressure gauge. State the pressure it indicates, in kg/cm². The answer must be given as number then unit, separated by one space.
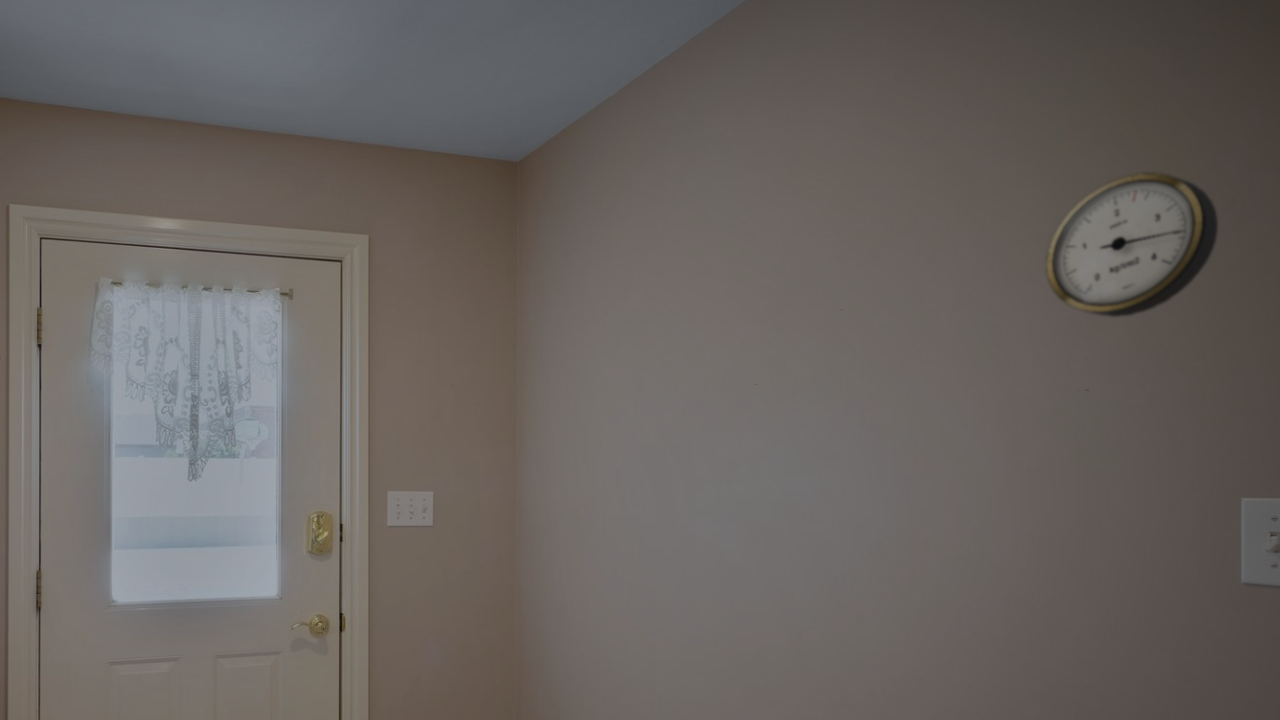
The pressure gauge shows 3.5 kg/cm²
